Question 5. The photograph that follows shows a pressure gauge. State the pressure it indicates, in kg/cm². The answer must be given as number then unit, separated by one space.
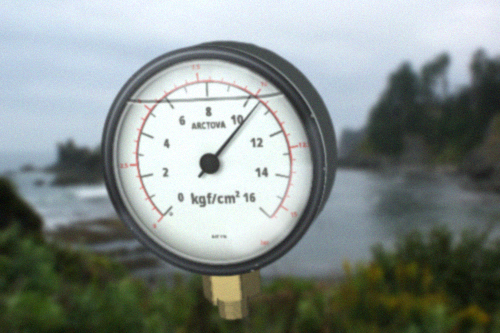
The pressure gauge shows 10.5 kg/cm²
